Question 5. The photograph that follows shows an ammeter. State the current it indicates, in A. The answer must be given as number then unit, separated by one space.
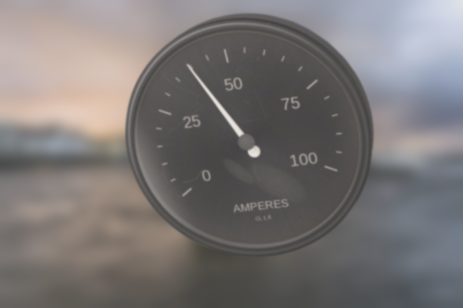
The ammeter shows 40 A
